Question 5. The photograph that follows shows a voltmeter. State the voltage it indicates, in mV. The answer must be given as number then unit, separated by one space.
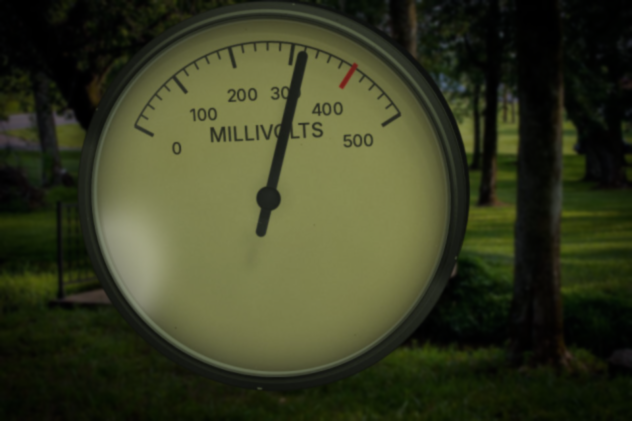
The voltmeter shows 320 mV
